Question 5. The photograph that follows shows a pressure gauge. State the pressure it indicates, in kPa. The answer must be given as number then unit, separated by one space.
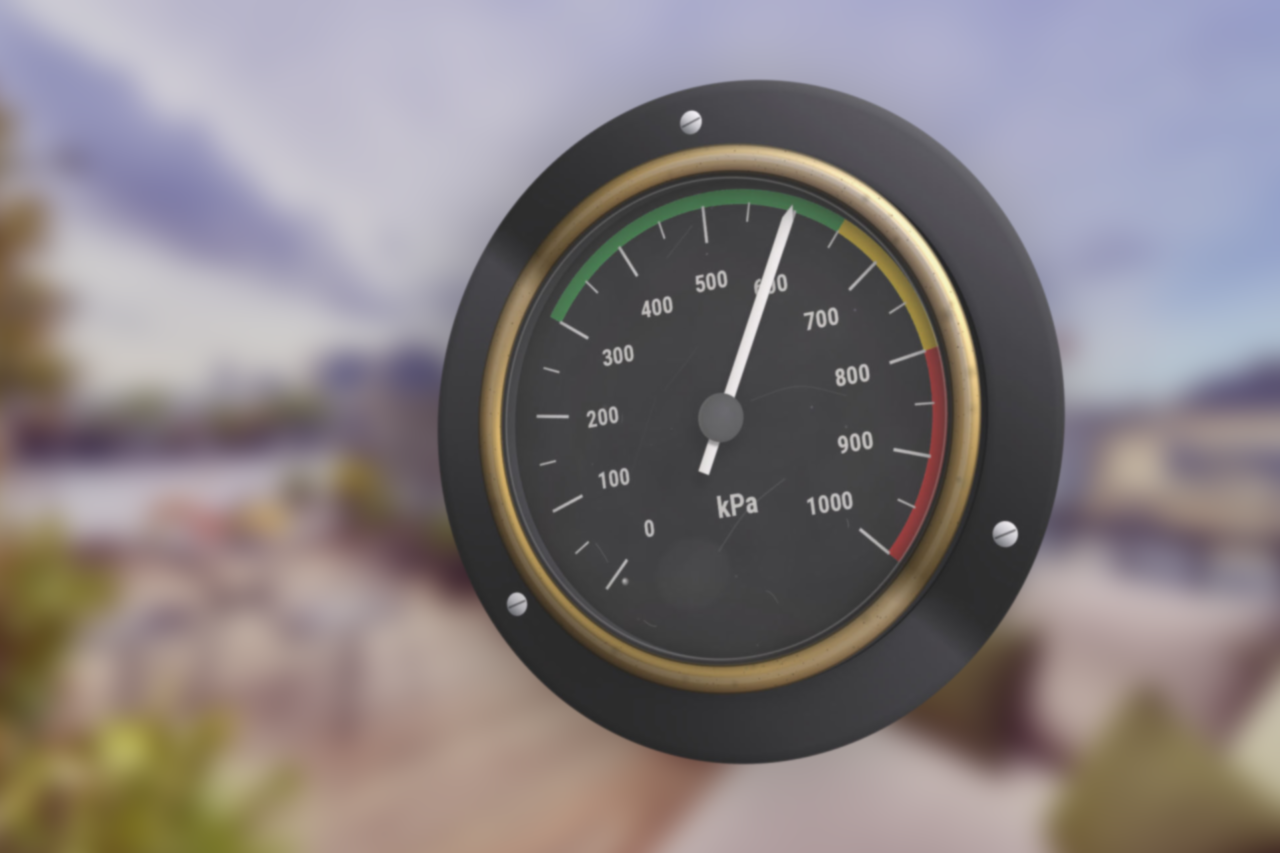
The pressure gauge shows 600 kPa
